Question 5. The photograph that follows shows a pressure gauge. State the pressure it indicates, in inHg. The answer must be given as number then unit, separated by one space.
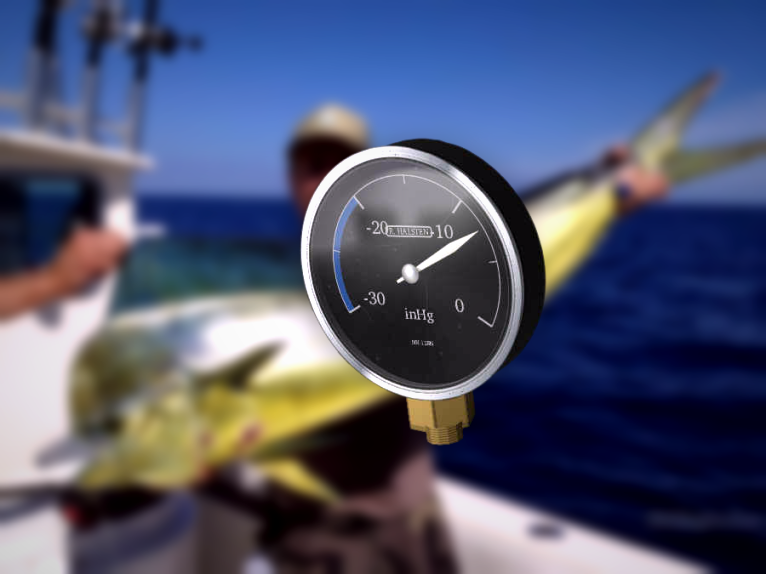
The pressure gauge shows -7.5 inHg
